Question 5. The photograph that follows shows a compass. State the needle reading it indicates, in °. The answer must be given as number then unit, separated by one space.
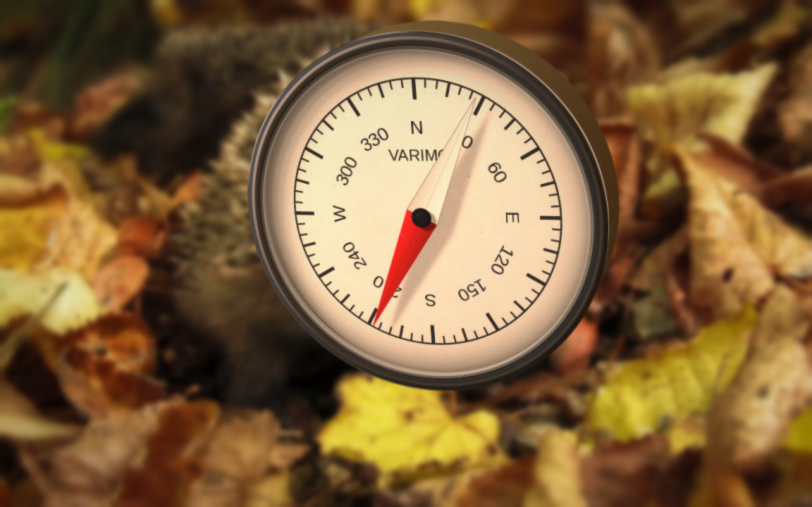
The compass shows 207.5 °
